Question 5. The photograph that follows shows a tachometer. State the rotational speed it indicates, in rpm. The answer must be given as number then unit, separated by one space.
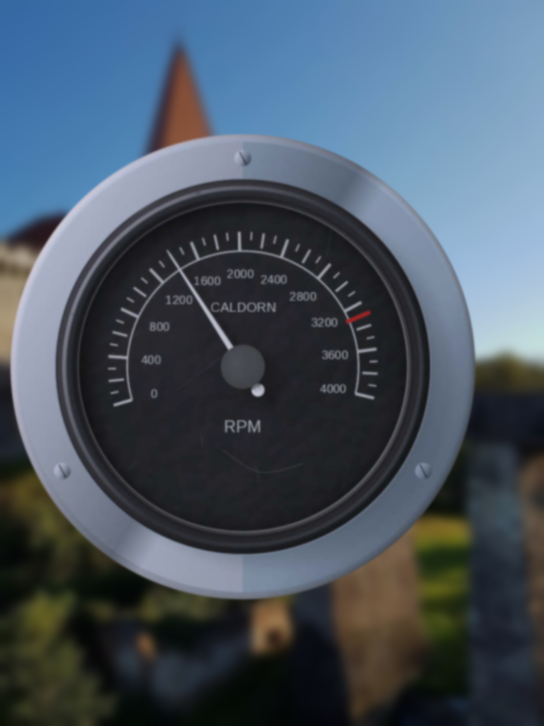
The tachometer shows 1400 rpm
